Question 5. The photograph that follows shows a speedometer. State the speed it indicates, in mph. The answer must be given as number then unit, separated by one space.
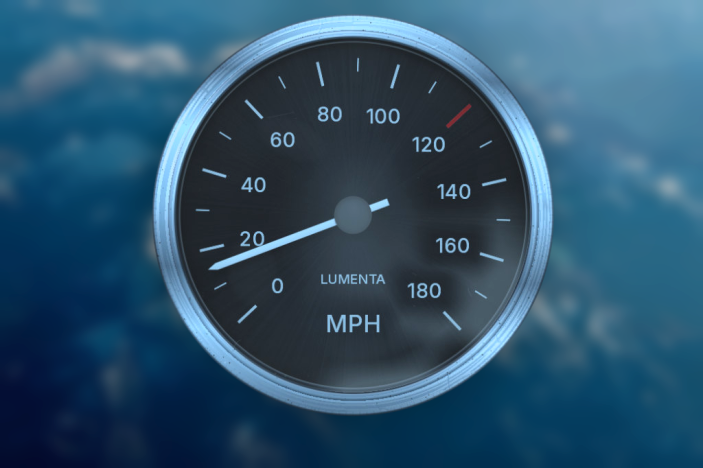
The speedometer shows 15 mph
